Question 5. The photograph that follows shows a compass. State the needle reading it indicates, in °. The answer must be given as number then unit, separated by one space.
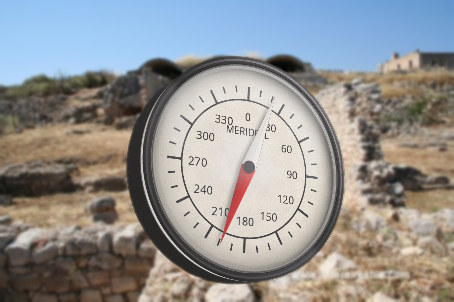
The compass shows 200 °
